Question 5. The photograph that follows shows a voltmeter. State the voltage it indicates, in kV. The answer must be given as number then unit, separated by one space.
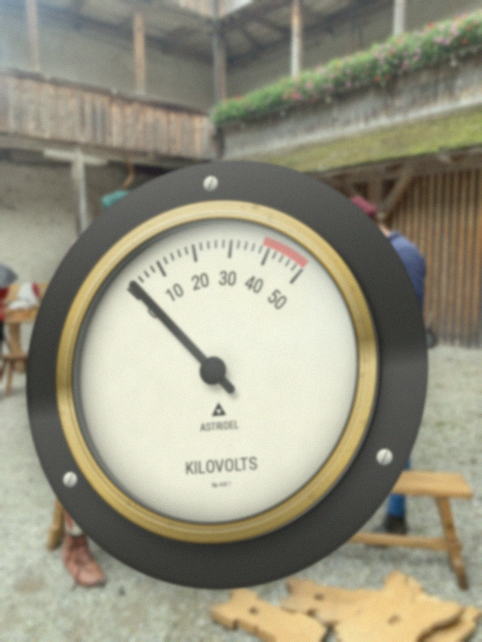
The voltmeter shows 2 kV
